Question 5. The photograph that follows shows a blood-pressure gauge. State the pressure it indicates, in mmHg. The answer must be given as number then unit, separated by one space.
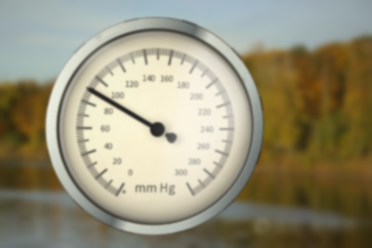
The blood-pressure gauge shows 90 mmHg
